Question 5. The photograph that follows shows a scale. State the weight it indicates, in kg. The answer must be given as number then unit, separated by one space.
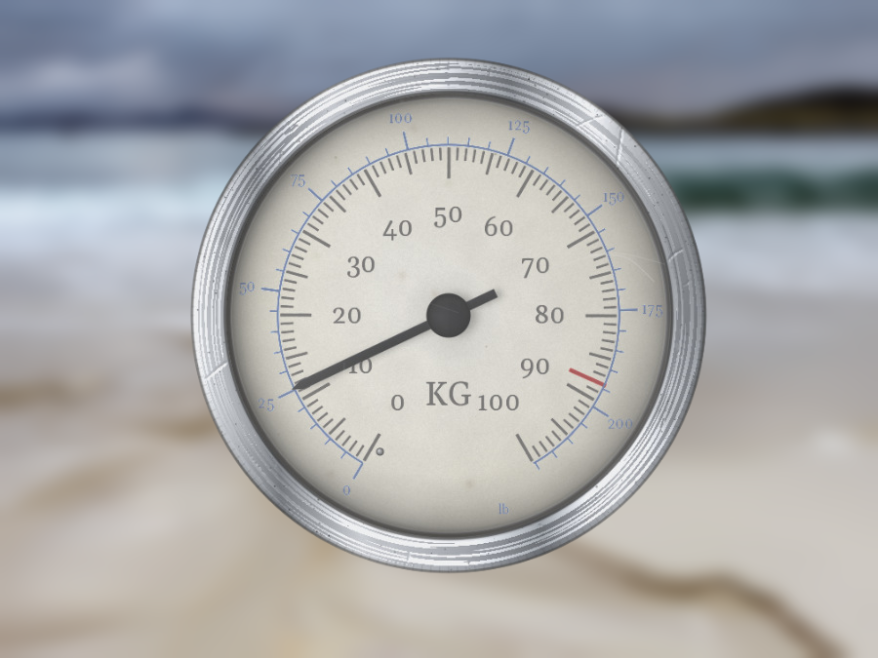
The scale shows 11.5 kg
